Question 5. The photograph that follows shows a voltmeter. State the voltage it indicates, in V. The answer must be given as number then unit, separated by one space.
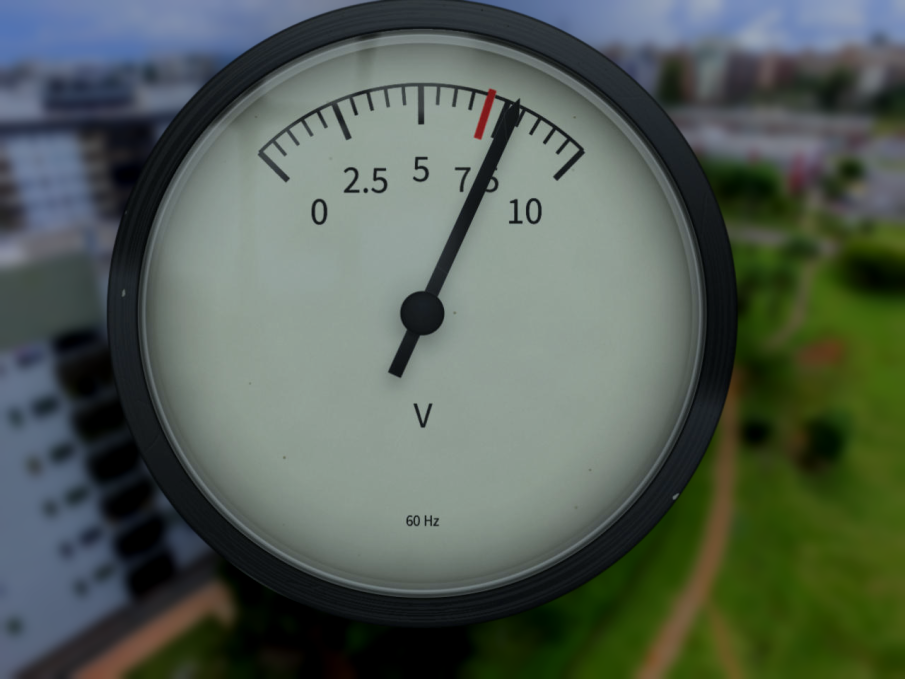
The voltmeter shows 7.75 V
